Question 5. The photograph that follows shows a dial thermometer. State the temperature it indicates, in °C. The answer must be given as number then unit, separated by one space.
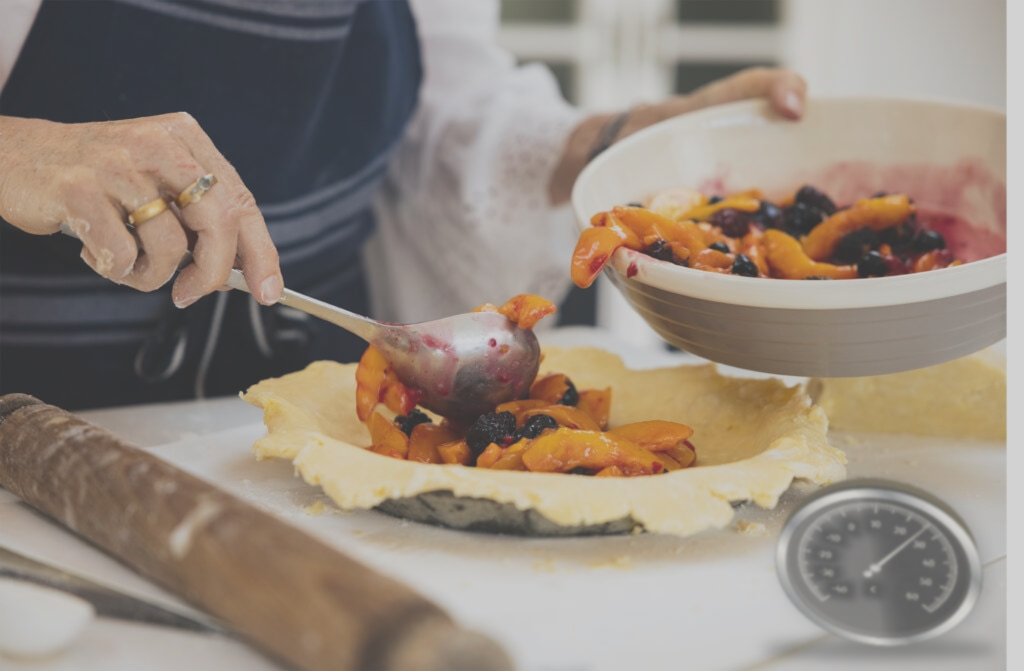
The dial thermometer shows 25 °C
